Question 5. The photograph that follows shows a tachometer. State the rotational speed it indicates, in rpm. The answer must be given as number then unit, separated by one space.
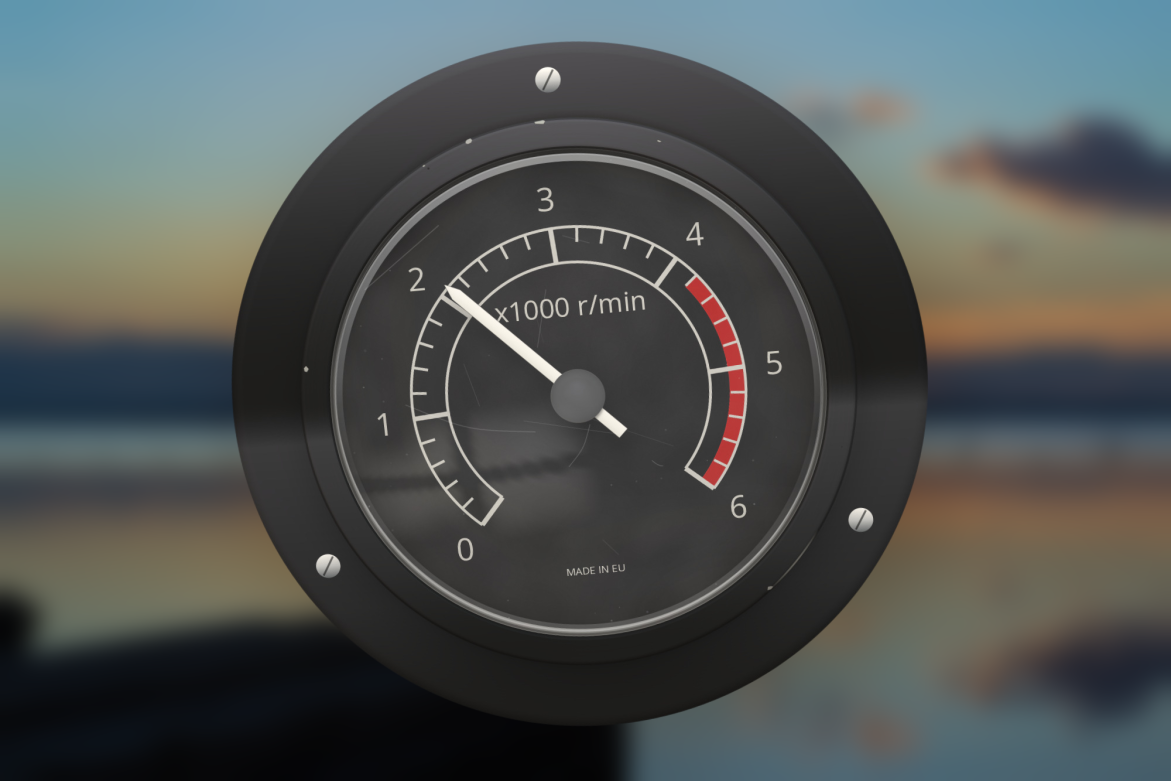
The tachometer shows 2100 rpm
